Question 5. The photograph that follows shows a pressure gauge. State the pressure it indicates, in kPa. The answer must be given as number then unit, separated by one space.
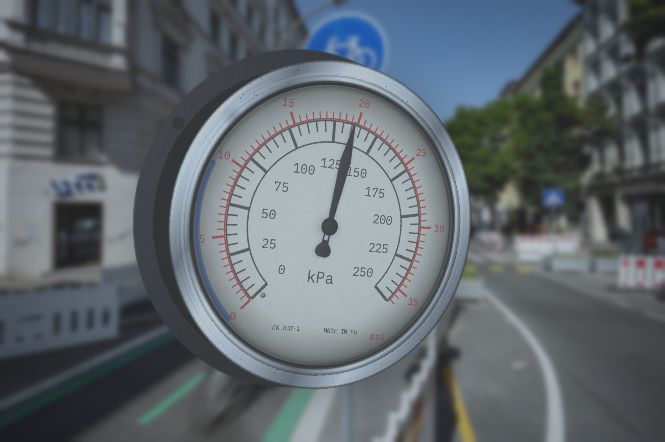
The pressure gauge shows 135 kPa
